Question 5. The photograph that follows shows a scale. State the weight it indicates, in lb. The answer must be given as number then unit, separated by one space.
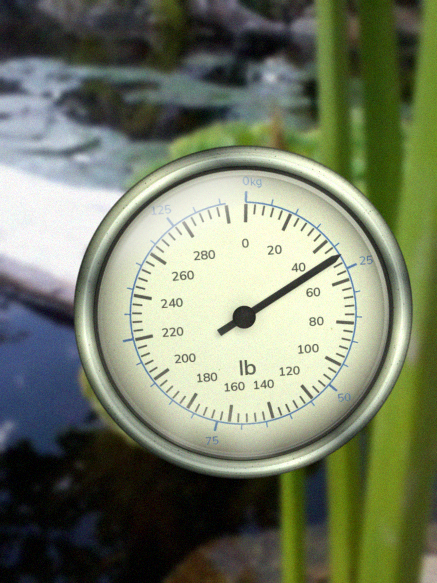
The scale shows 48 lb
